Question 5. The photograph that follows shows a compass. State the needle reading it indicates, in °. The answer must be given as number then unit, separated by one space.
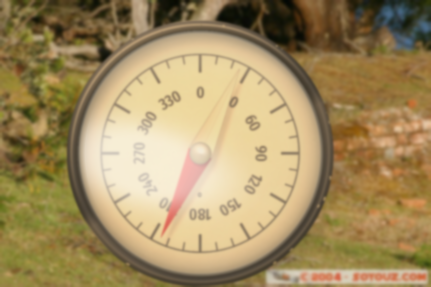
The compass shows 205 °
